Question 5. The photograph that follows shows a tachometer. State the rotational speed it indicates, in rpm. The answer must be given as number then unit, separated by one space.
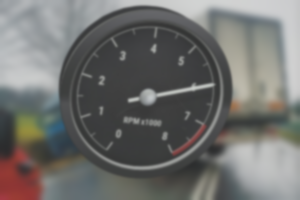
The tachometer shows 6000 rpm
